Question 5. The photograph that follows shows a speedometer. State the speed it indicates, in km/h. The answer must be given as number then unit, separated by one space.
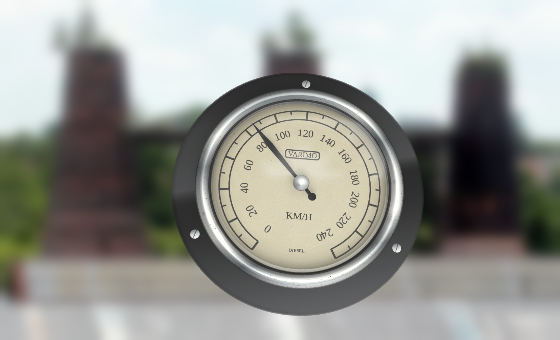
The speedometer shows 85 km/h
